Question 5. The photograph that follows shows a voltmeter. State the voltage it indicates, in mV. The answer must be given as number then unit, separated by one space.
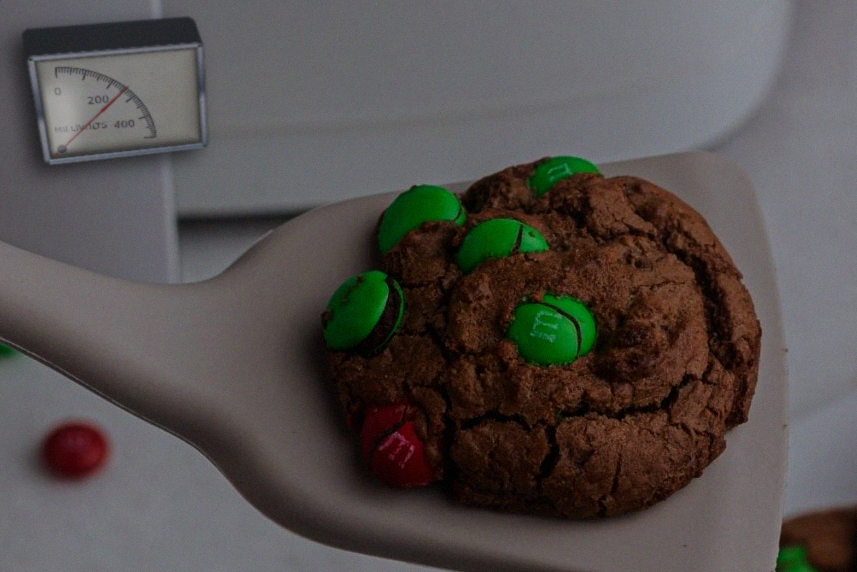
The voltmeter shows 250 mV
